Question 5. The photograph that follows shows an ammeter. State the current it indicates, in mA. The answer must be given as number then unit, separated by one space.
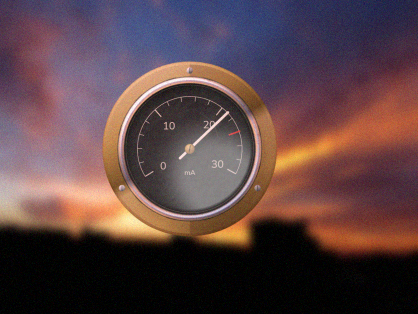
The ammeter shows 21 mA
